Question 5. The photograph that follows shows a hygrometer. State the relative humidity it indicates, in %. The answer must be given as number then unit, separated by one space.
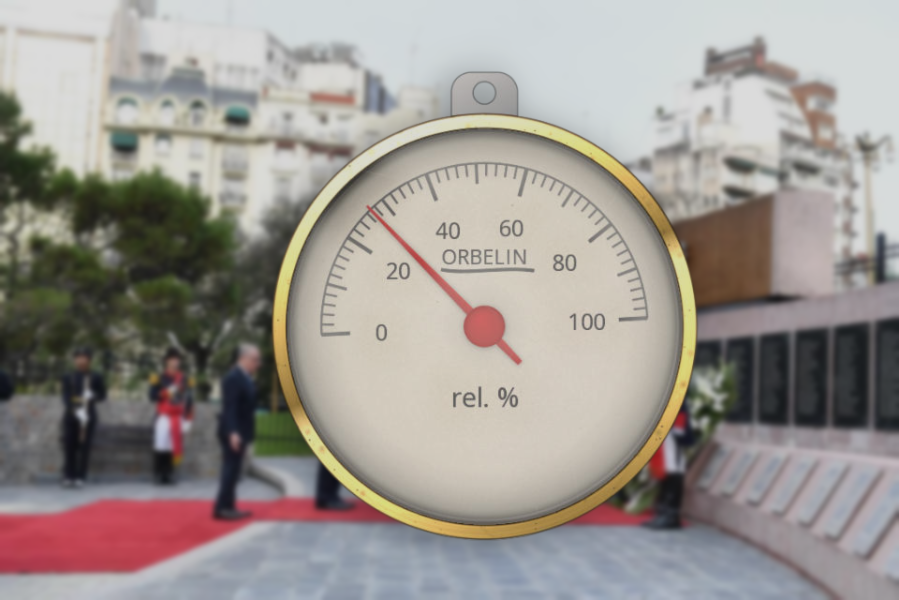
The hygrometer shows 27 %
